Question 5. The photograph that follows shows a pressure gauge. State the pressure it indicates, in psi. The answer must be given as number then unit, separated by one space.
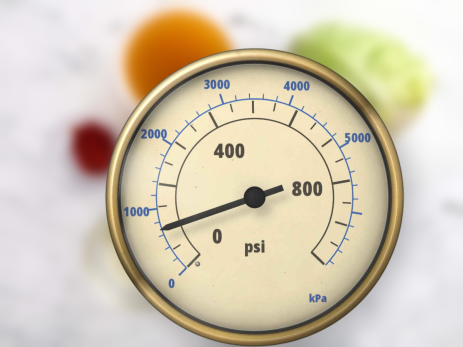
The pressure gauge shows 100 psi
